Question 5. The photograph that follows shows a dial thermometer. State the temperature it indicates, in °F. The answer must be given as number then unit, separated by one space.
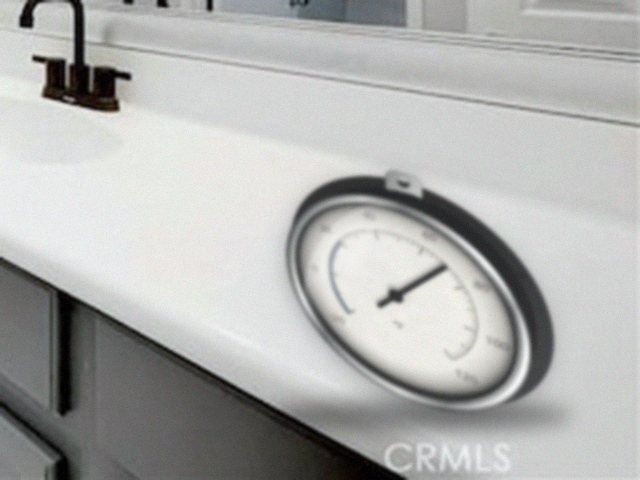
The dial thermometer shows 70 °F
